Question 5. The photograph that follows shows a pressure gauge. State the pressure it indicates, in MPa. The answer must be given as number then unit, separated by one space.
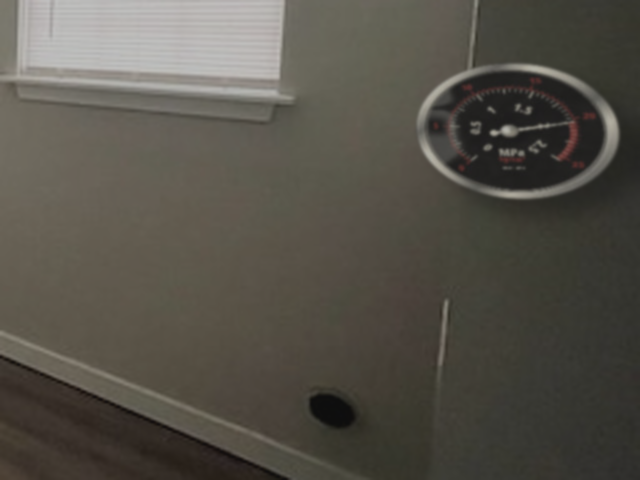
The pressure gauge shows 2 MPa
